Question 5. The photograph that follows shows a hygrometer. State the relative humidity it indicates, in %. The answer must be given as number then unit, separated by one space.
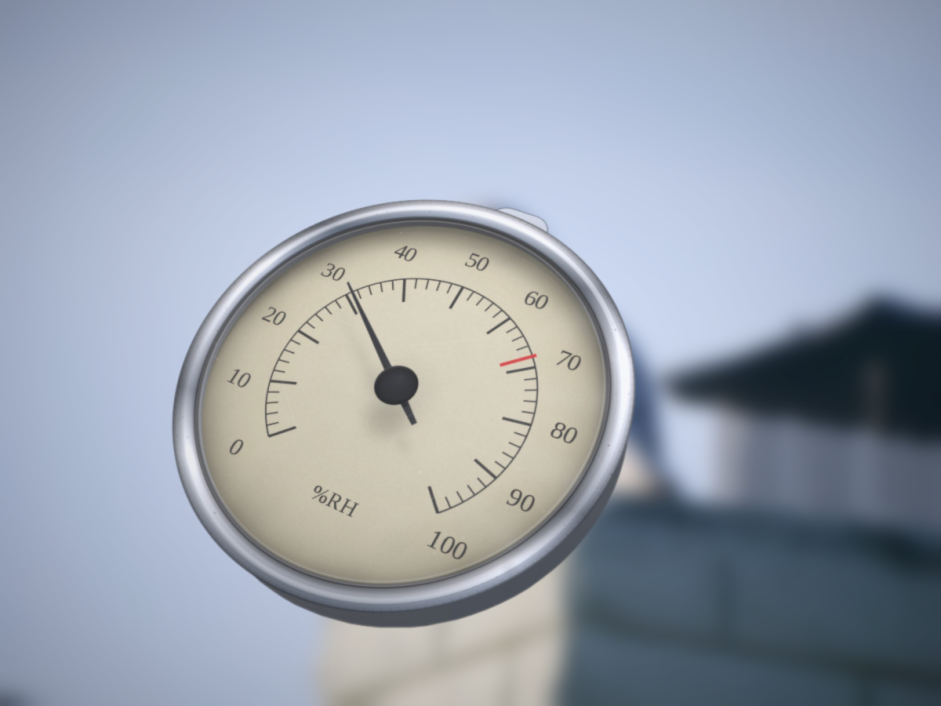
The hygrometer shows 31 %
